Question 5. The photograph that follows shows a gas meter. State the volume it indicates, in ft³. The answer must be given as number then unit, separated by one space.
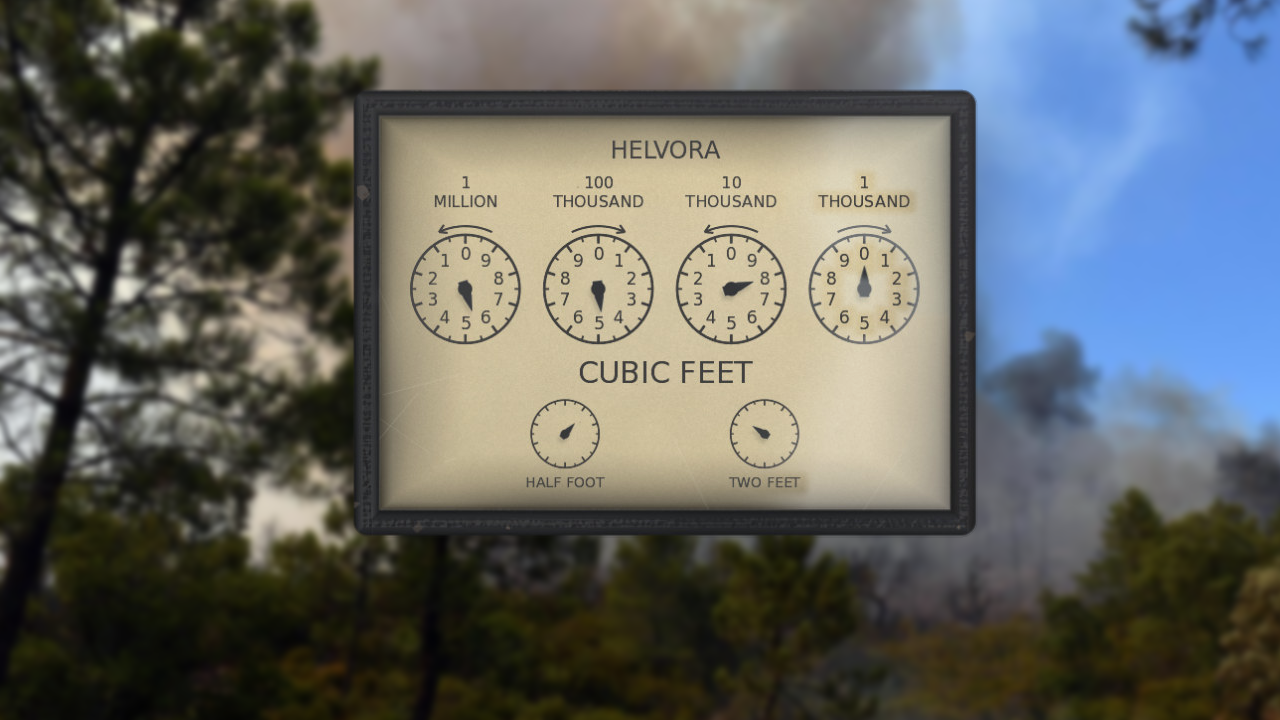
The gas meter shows 548000 ft³
